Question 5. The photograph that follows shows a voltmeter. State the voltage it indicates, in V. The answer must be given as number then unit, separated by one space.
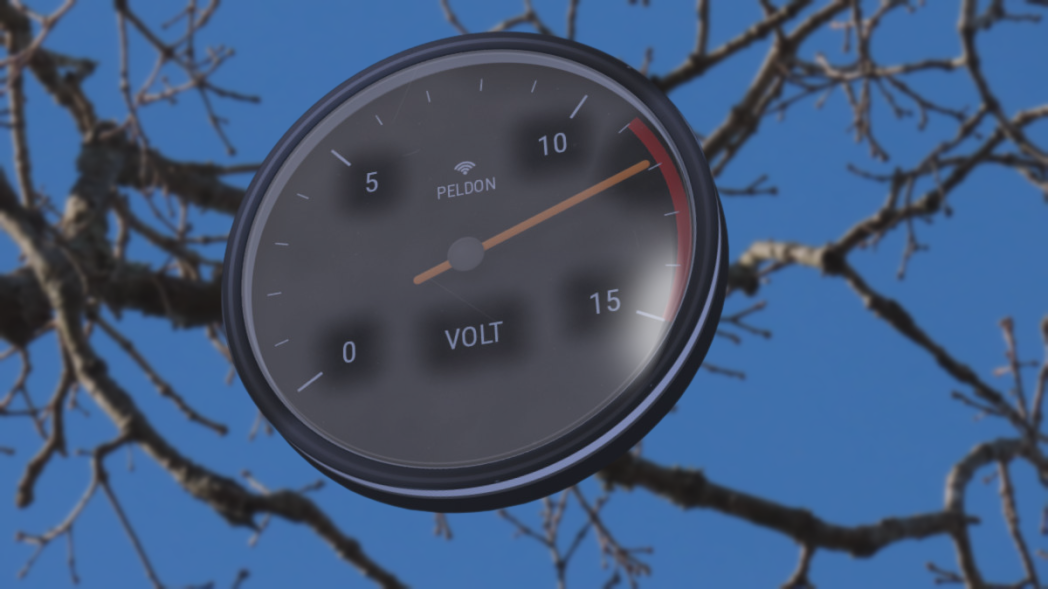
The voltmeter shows 12 V
